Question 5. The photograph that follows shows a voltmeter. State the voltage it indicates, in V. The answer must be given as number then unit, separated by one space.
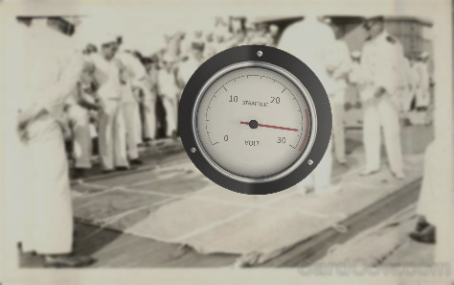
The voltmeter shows 27 V
